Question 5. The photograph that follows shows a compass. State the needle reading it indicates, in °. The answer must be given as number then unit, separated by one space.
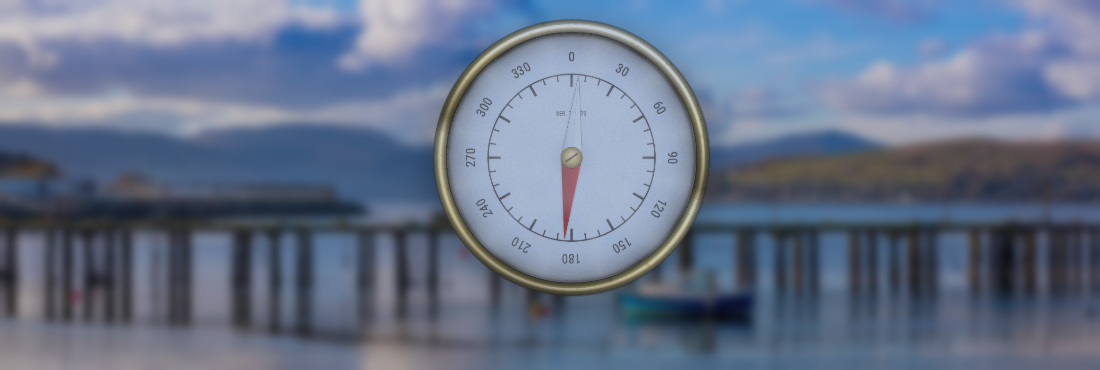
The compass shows 185 °
